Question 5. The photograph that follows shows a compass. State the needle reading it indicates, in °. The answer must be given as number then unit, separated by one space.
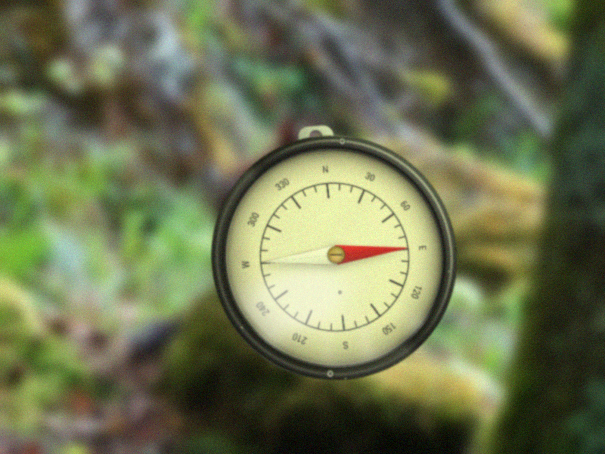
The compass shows 90 °
